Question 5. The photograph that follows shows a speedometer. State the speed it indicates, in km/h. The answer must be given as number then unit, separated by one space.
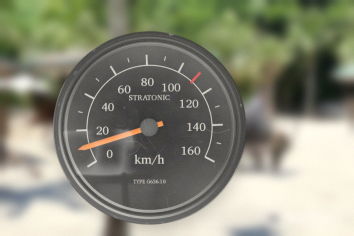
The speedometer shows 10 km/h
